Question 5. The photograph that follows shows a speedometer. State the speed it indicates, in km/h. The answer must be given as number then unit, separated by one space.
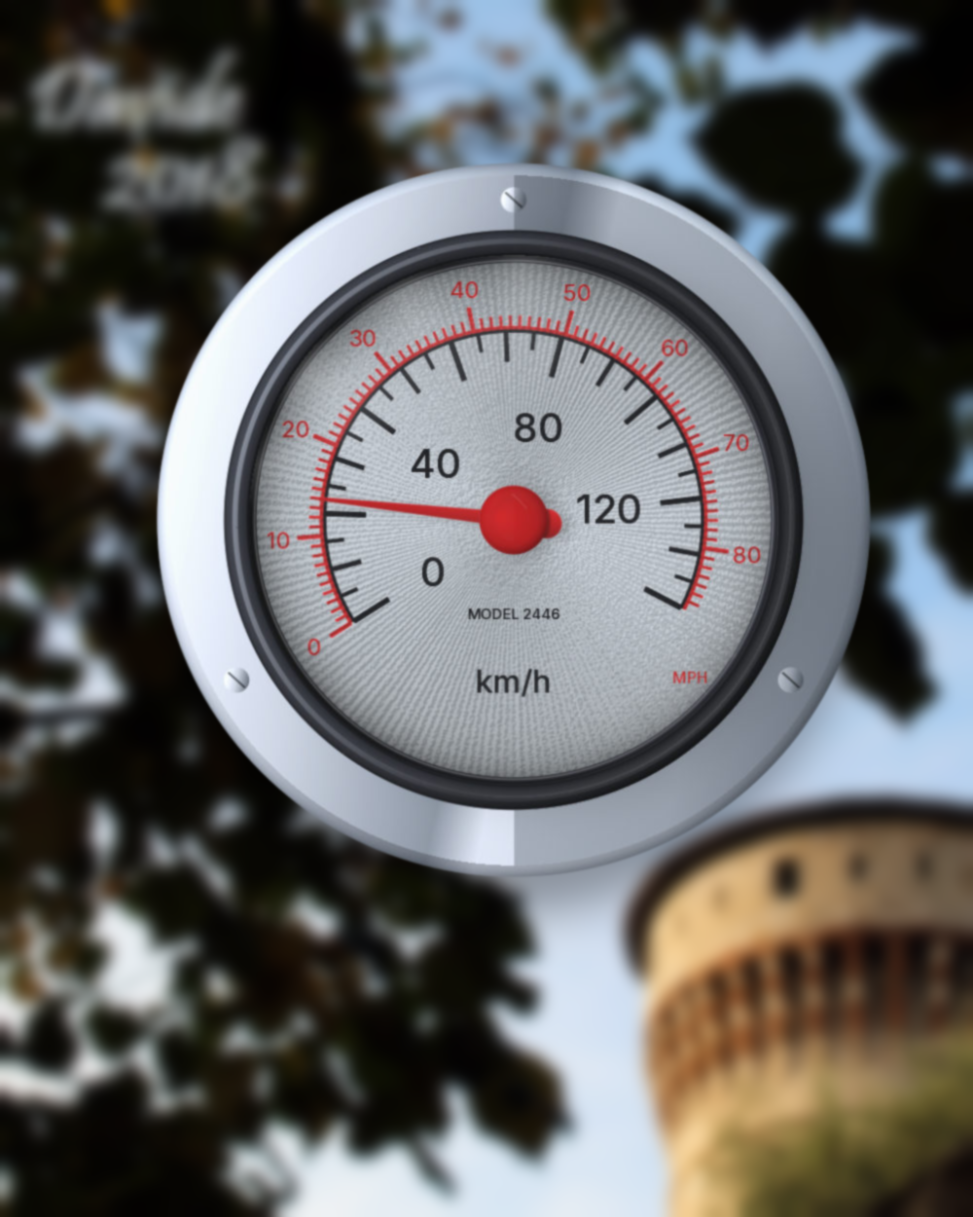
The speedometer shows 22.5 km/h
